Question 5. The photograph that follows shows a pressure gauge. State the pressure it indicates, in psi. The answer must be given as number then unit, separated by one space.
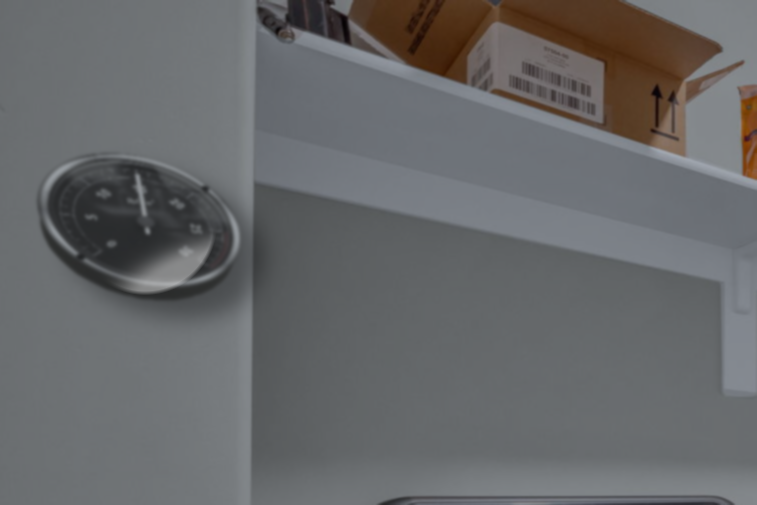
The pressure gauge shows 15 psi
